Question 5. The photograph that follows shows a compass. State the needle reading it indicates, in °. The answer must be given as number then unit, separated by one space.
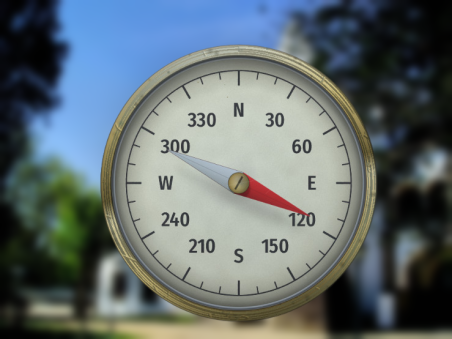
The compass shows 115 °
